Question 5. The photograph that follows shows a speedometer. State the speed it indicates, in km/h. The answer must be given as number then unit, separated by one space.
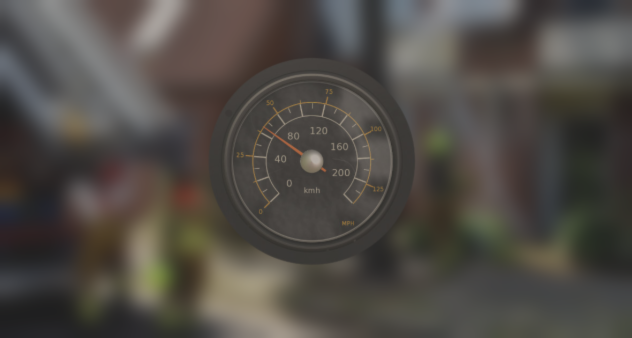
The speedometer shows 65 km/h
